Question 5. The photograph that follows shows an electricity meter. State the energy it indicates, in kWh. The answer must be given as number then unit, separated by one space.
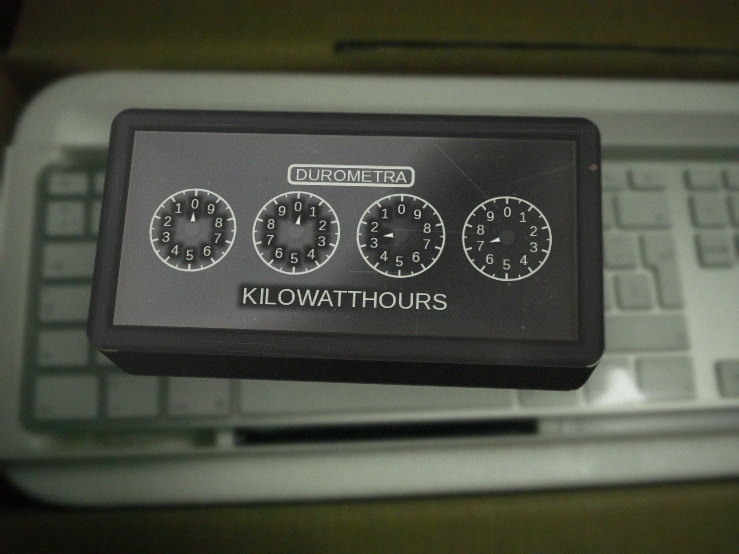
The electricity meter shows 27 kWh
